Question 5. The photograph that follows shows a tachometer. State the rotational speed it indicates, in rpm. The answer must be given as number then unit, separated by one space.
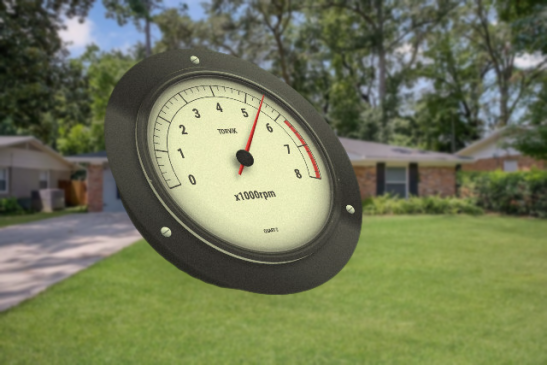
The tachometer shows 5400 rpm
